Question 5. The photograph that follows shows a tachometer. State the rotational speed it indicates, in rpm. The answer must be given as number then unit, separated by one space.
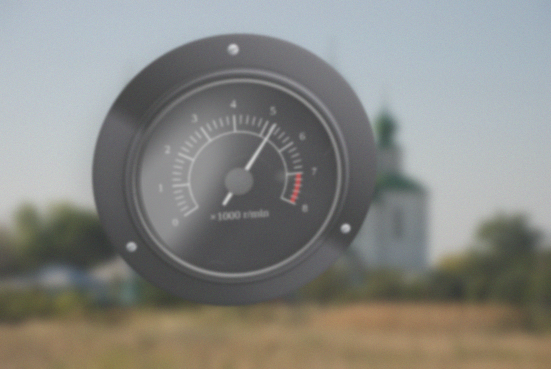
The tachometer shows 5200 rpm
